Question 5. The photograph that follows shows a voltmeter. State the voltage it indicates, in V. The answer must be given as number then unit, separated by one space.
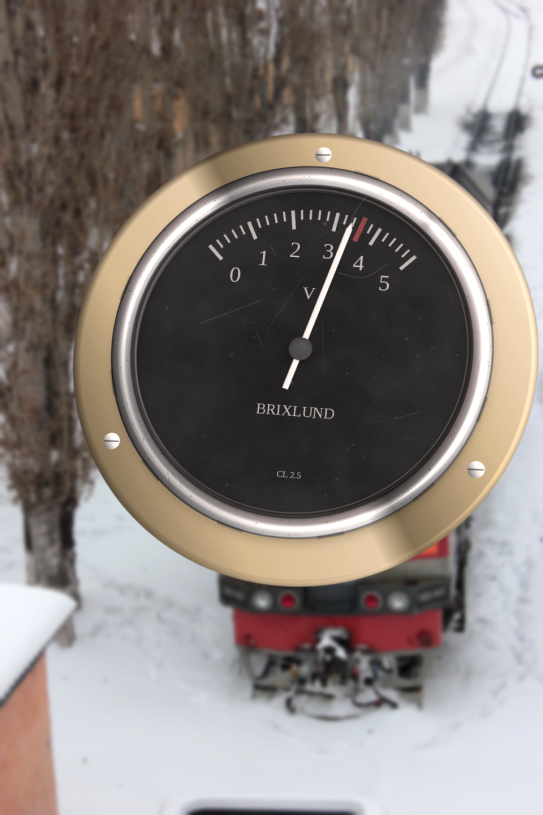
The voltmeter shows 3.4 V
